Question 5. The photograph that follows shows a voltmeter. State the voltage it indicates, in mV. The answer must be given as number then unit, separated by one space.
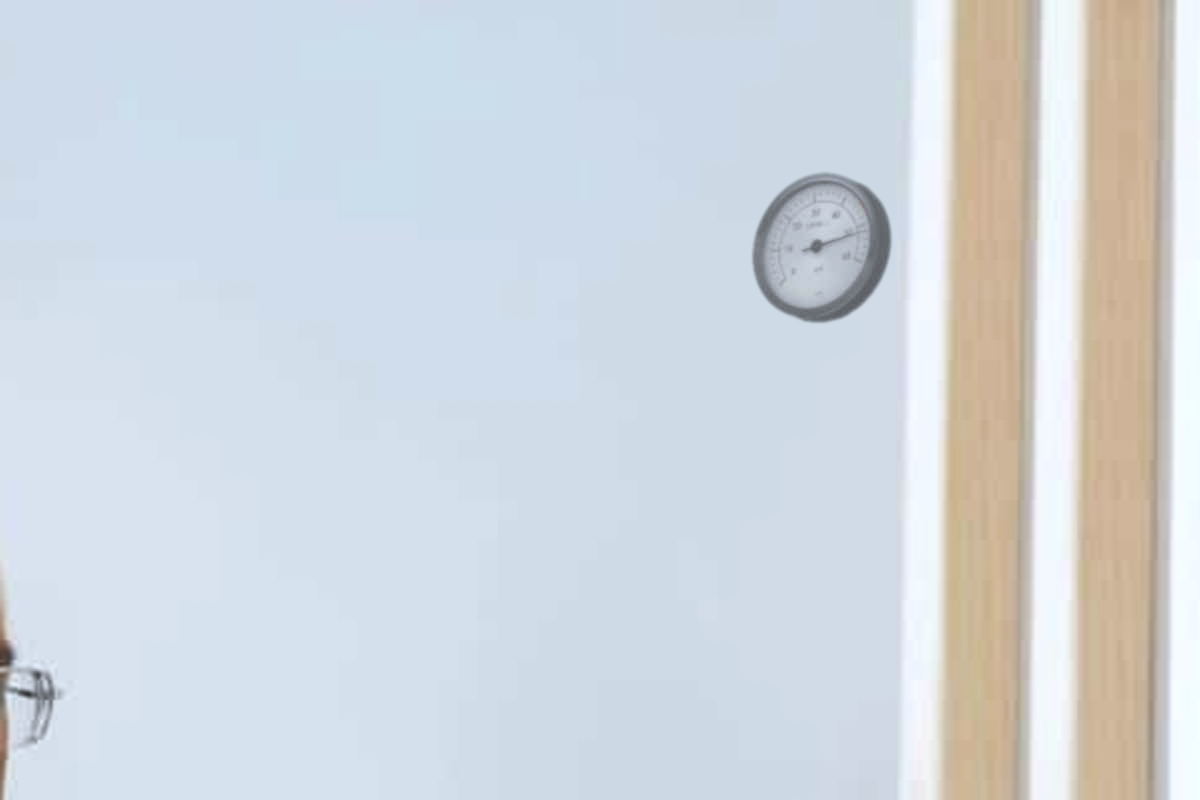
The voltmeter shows 52 mV
